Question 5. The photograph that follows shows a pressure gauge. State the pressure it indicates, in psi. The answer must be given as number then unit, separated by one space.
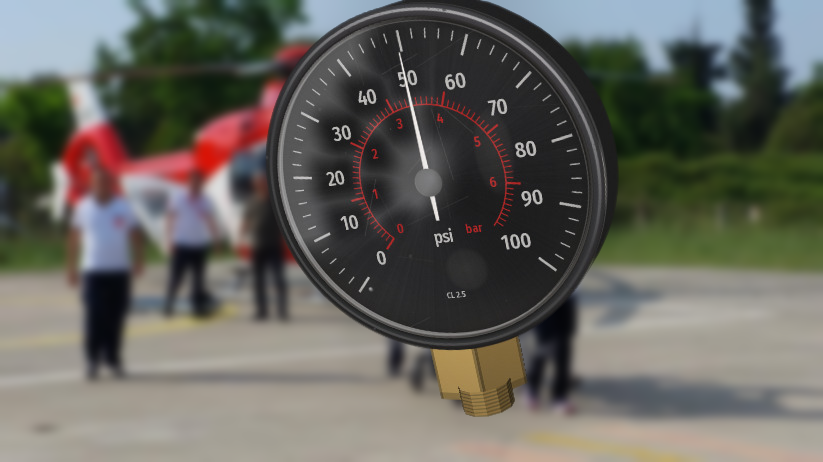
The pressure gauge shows 50 psi
